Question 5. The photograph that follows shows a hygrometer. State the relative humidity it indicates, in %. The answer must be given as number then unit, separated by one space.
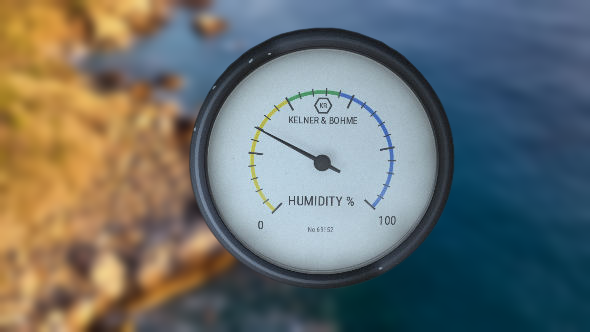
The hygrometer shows 28 %
